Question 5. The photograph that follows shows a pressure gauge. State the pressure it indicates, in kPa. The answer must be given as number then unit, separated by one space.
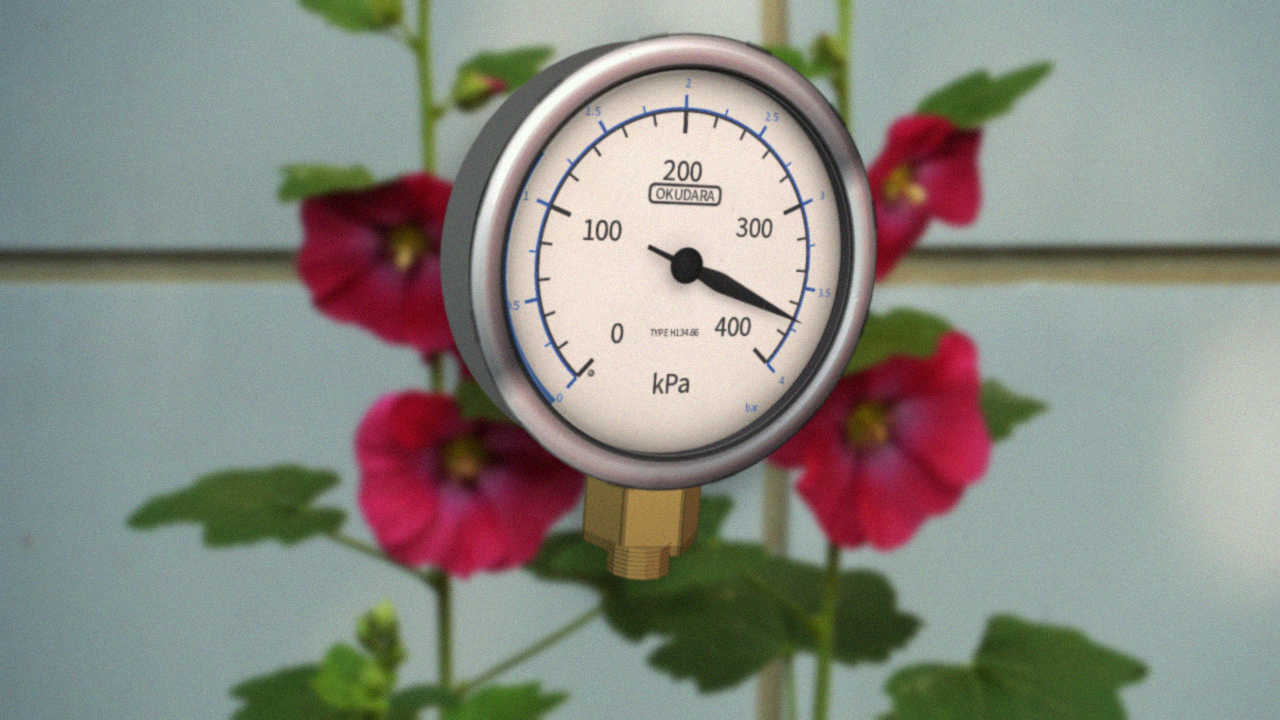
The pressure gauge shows 370 kPa
